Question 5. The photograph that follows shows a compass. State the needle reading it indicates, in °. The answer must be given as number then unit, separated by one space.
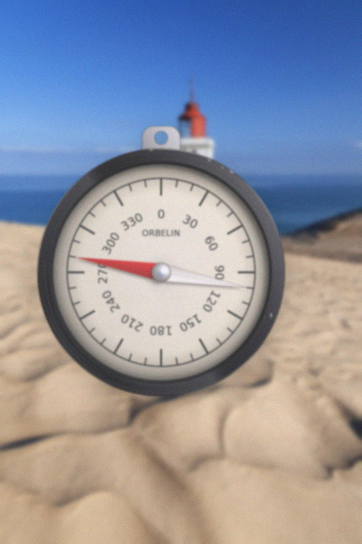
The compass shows 280 °
